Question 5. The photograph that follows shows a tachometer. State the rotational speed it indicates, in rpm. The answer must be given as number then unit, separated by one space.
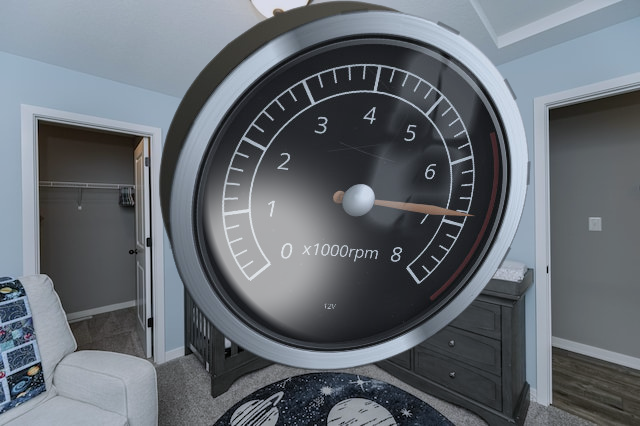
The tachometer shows 6800 rpm
